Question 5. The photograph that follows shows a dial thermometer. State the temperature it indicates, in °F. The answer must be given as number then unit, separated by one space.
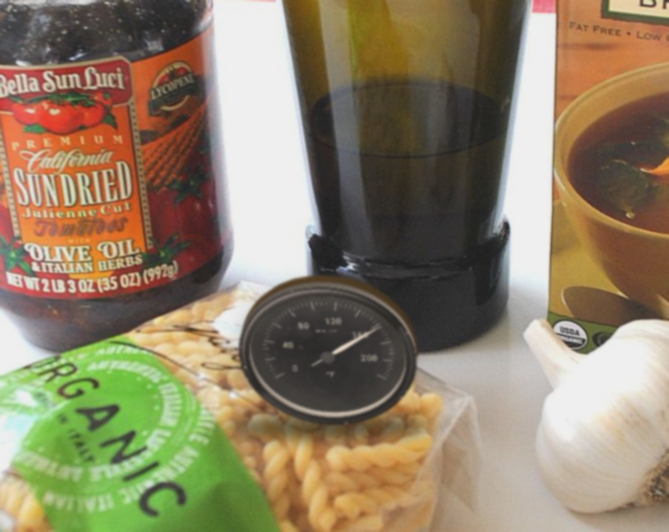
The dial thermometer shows 160 °F
